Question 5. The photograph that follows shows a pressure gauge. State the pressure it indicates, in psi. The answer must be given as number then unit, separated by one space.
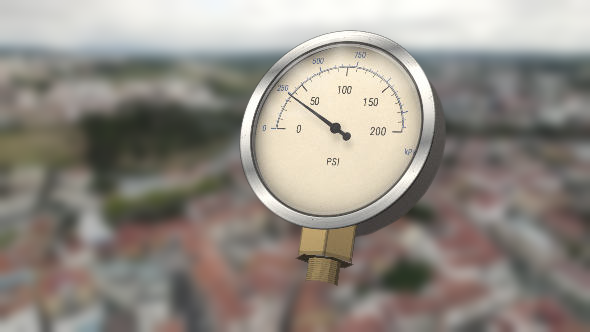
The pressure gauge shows 35 psi
